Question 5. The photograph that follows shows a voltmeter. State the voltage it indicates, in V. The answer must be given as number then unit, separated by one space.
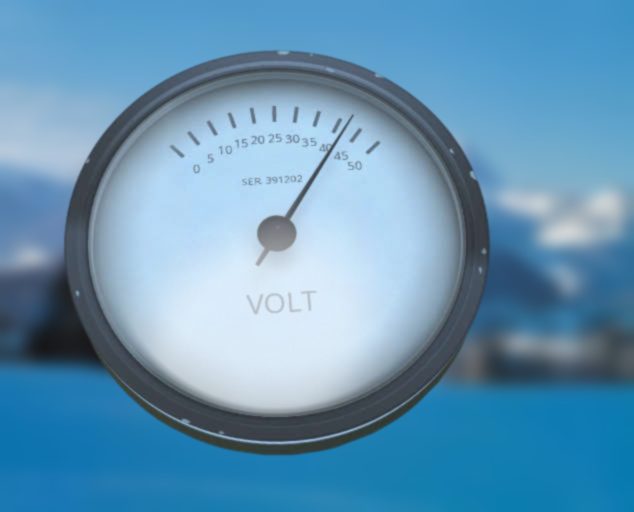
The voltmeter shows 42.5 V
